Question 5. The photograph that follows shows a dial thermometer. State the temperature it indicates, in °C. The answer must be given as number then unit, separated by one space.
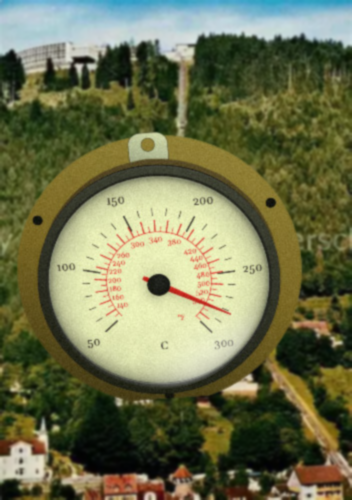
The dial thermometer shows 280 °C
